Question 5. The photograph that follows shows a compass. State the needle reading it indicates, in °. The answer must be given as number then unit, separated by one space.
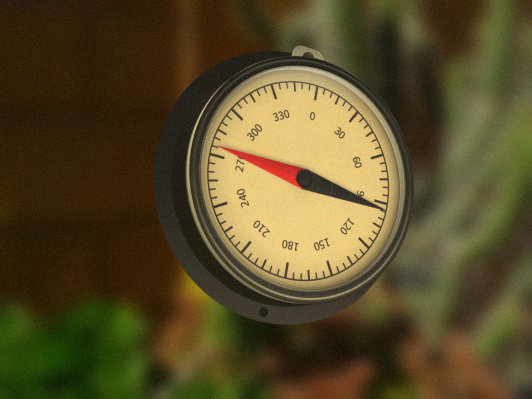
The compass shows 275 °
